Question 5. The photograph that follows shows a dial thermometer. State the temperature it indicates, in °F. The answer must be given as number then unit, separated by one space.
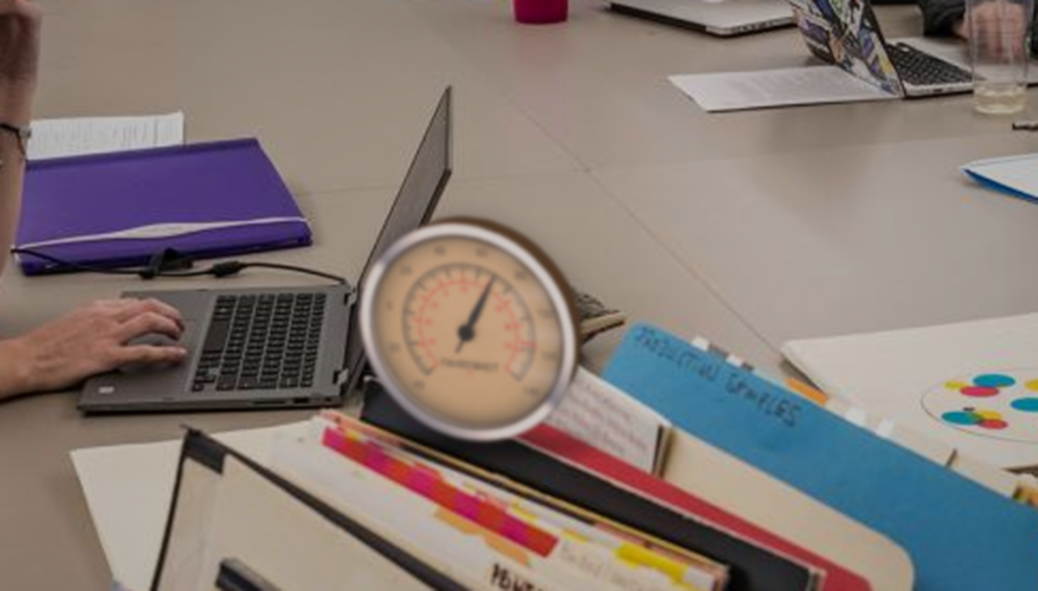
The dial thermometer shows 70 °F
